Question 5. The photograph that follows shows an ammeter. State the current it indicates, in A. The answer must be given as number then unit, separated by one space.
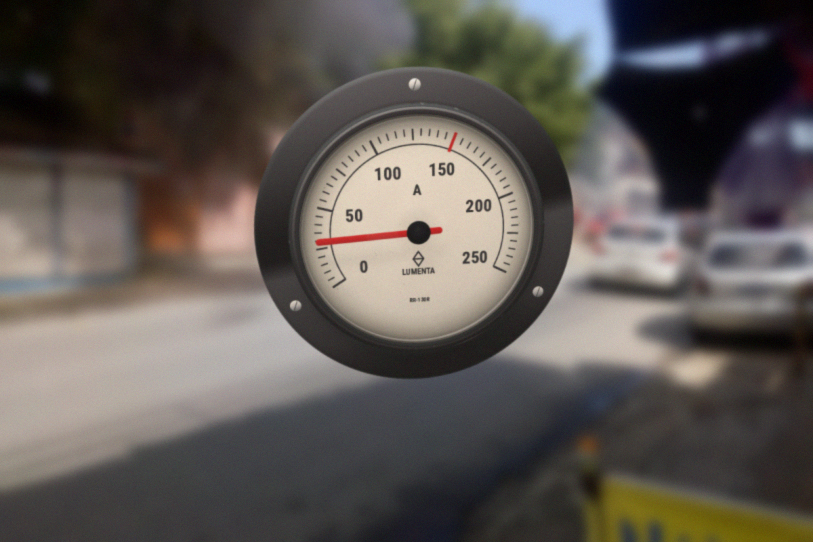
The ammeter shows 30 A
